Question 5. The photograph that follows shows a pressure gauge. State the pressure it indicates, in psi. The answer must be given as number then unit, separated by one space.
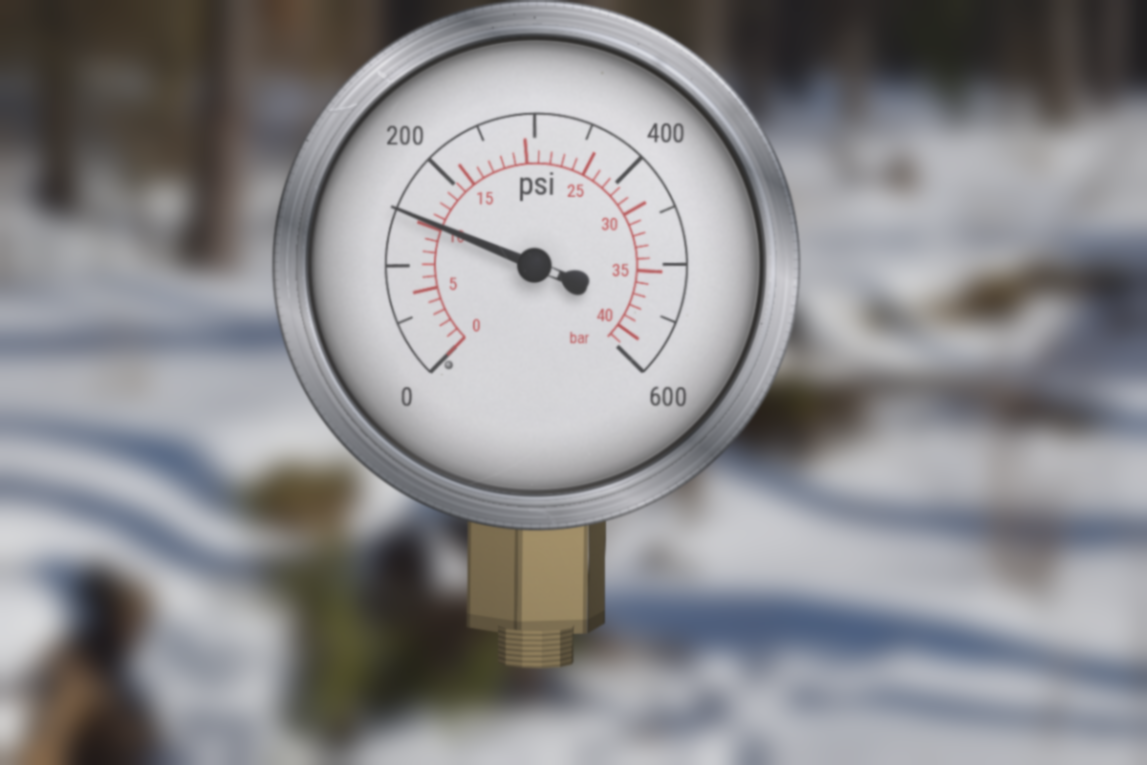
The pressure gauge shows 150 psi
